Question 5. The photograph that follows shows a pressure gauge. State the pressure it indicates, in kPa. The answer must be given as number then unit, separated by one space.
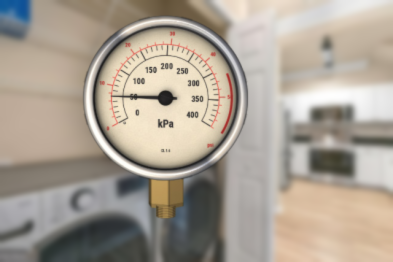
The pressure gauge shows 50 kPa
